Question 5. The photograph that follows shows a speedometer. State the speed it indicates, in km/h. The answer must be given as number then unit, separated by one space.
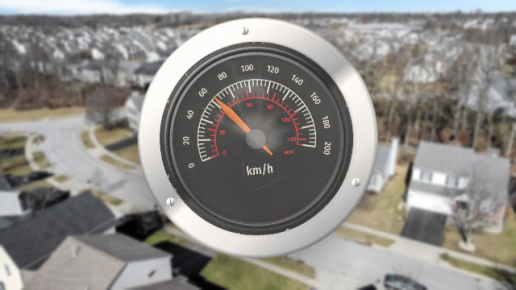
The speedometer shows 64 km/h
